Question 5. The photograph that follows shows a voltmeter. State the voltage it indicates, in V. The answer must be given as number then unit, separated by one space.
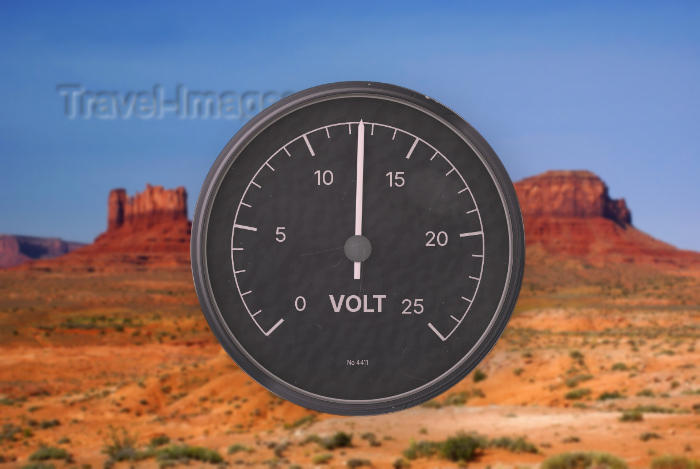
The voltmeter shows 12.5 V
